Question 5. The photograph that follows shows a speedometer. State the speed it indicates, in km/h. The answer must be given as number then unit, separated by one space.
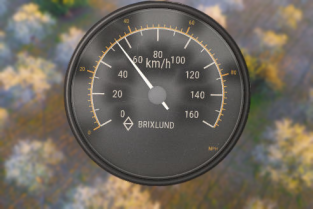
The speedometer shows 55 km/h
